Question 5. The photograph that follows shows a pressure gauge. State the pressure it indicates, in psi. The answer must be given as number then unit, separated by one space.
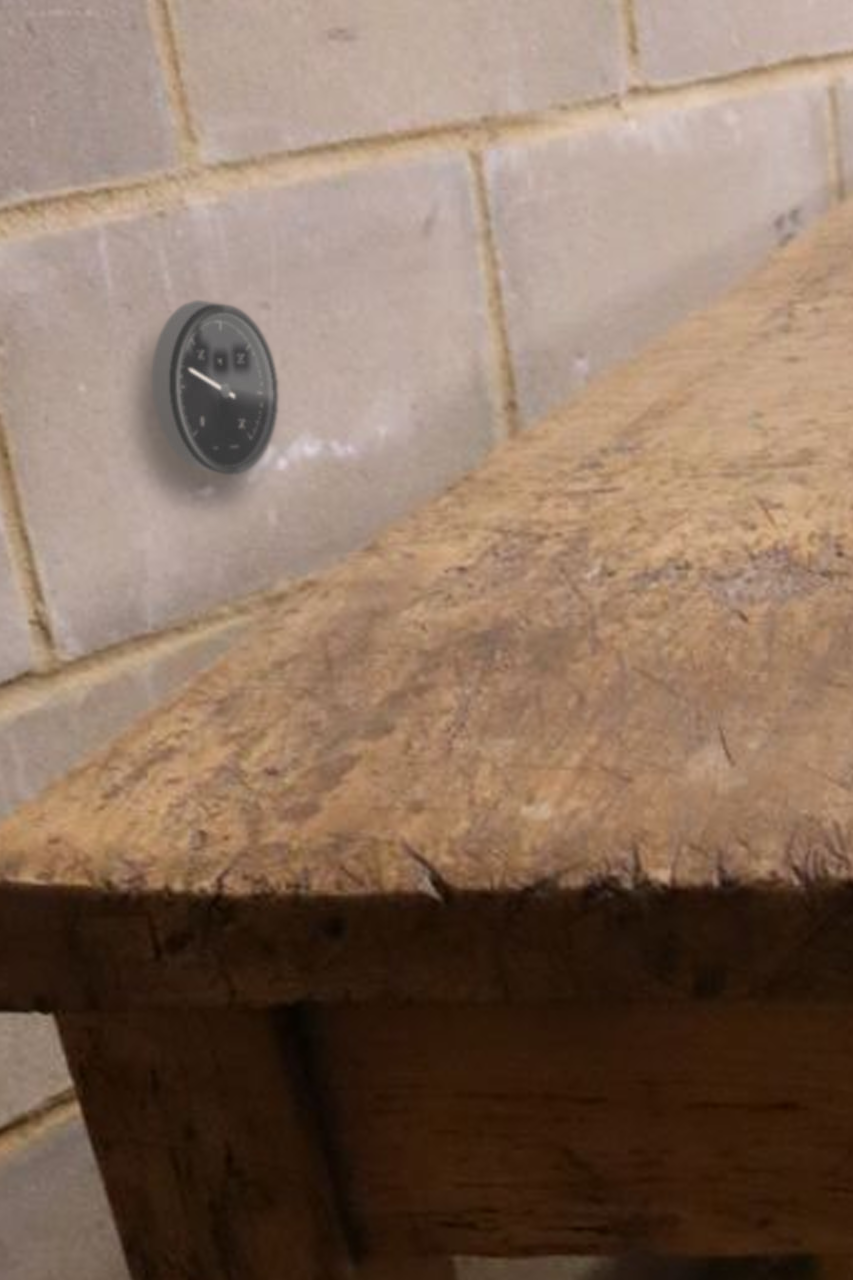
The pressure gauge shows 7 psi
